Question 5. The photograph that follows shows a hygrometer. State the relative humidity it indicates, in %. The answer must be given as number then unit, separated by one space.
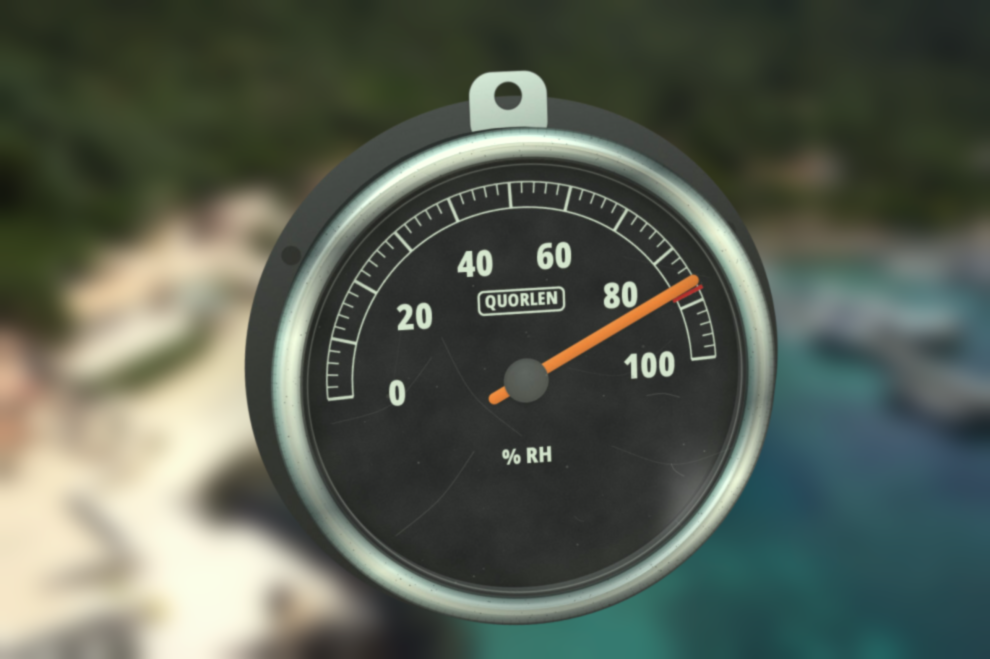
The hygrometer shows 86 %
